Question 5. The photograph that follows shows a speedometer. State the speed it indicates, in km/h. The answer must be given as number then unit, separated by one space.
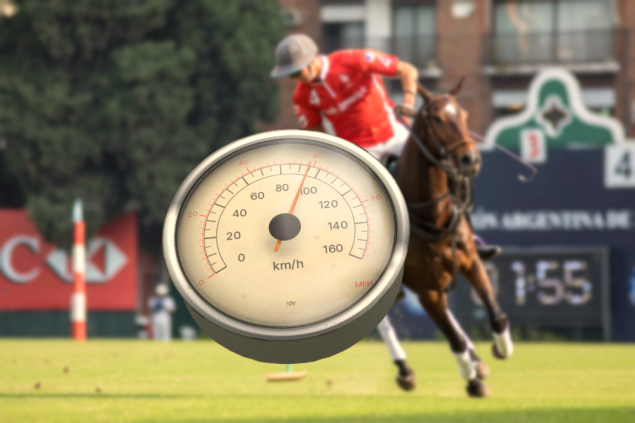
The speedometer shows 95 km/h
